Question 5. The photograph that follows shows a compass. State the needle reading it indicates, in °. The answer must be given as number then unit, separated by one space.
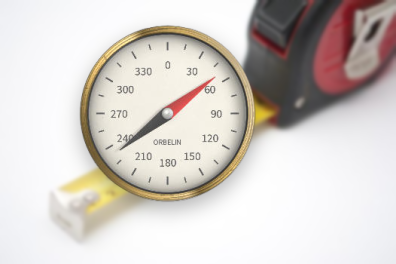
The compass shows 52.5 °
